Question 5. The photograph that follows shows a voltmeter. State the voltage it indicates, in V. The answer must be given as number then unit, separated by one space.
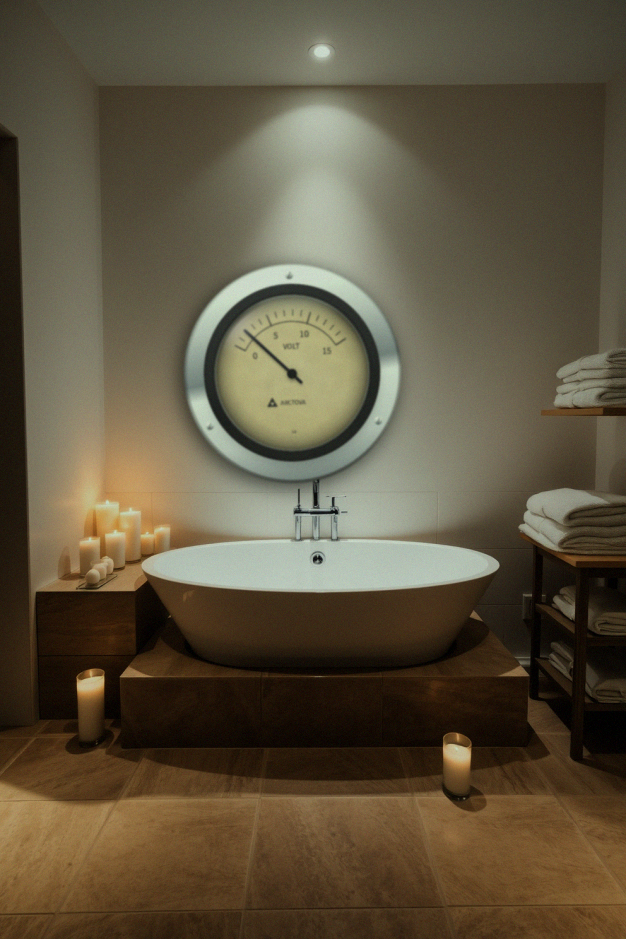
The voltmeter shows 2 V
